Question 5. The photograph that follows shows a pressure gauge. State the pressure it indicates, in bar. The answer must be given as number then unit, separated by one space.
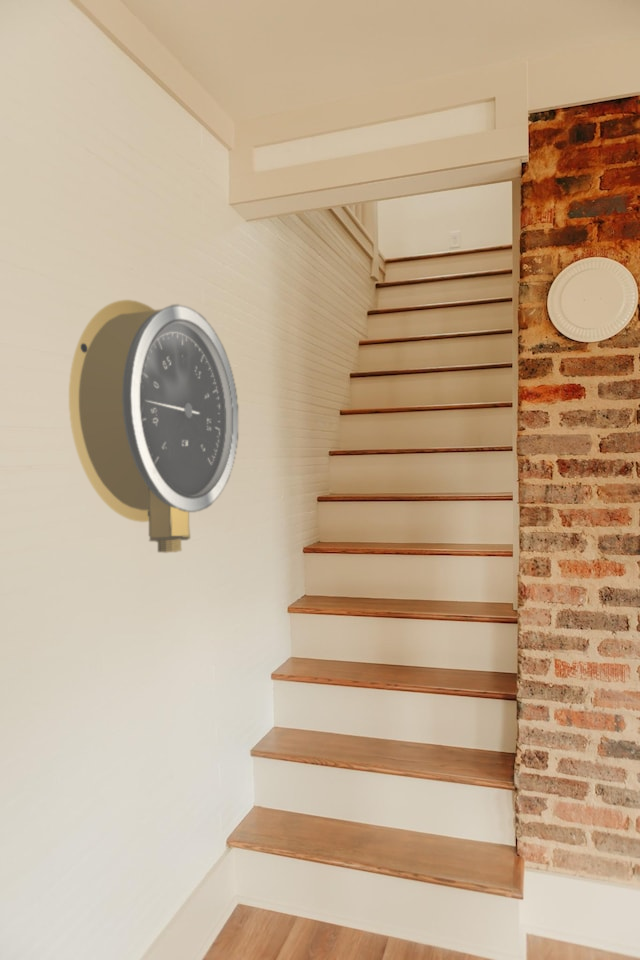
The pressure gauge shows -0.3 bar
